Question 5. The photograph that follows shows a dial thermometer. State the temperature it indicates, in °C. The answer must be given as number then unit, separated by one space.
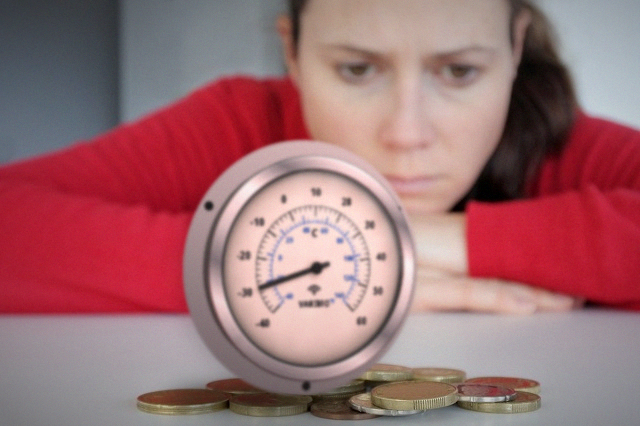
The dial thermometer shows -30 °C
